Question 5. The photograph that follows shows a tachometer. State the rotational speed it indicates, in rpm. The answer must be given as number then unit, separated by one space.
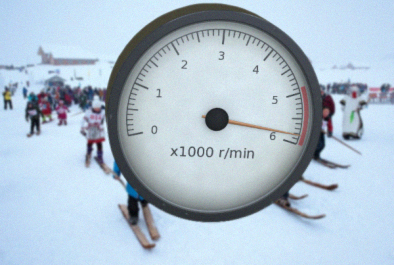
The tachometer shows 5800 rpm
